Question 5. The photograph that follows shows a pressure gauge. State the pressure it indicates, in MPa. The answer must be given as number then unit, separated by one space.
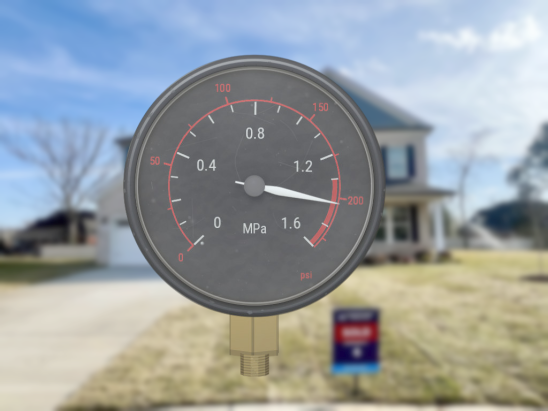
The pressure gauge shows 1.4 MPa
